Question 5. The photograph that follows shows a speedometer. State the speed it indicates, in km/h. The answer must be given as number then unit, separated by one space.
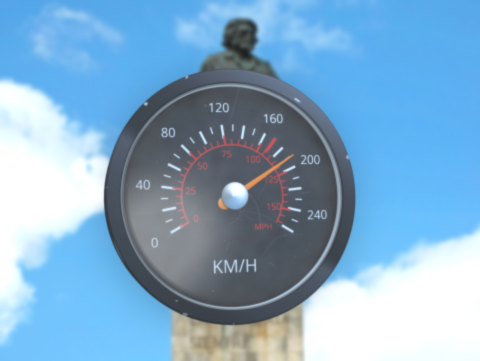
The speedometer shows 190 km/h
